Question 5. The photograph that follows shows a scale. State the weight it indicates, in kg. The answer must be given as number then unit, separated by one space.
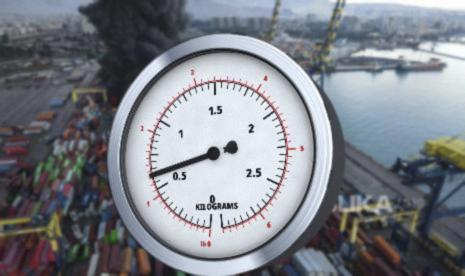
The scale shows 0.6 kg
